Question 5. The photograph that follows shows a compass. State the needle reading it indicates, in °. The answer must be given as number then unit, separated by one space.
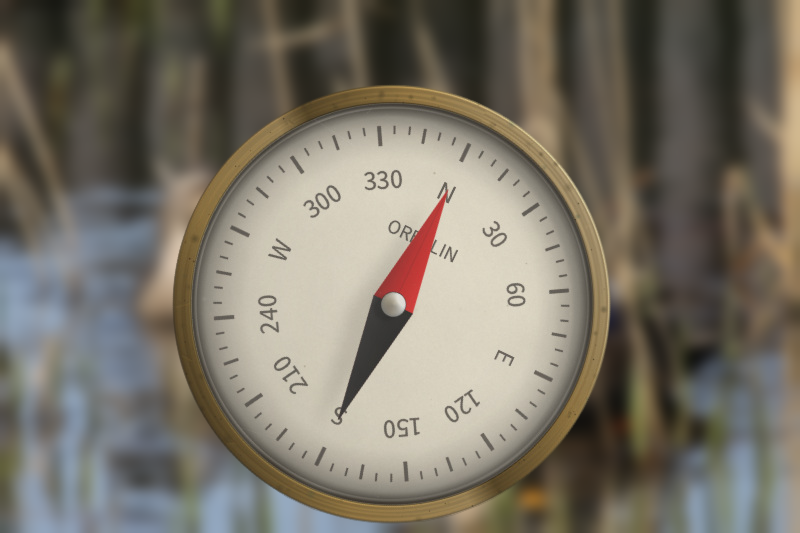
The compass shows 0 °
